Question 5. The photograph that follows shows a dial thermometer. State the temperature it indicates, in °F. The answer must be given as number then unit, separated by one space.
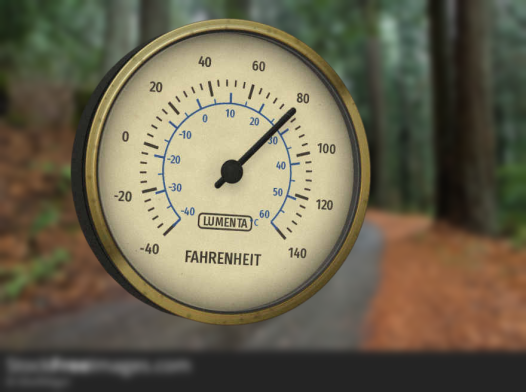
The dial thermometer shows 80 °F
